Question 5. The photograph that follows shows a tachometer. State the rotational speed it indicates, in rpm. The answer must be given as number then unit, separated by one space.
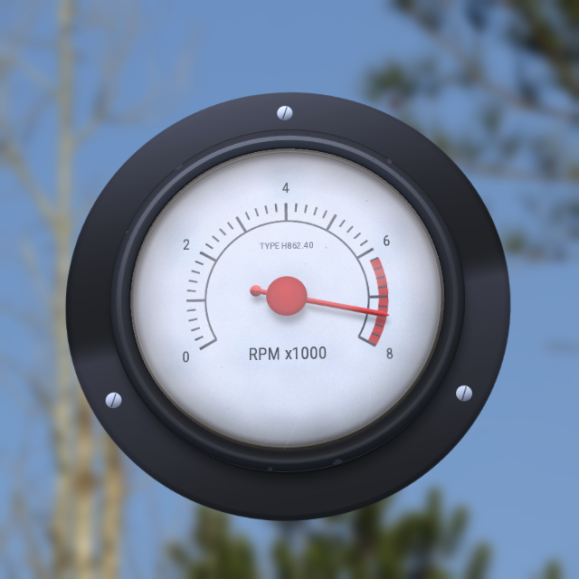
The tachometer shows 7400 rpm
